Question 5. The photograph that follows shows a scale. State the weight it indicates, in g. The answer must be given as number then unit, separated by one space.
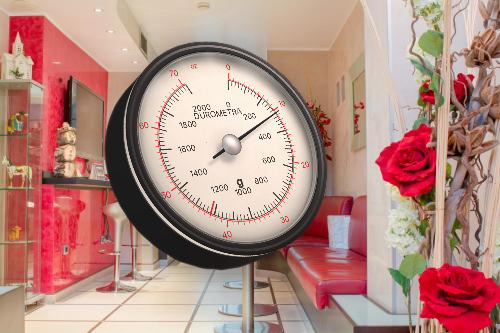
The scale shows 300 g
